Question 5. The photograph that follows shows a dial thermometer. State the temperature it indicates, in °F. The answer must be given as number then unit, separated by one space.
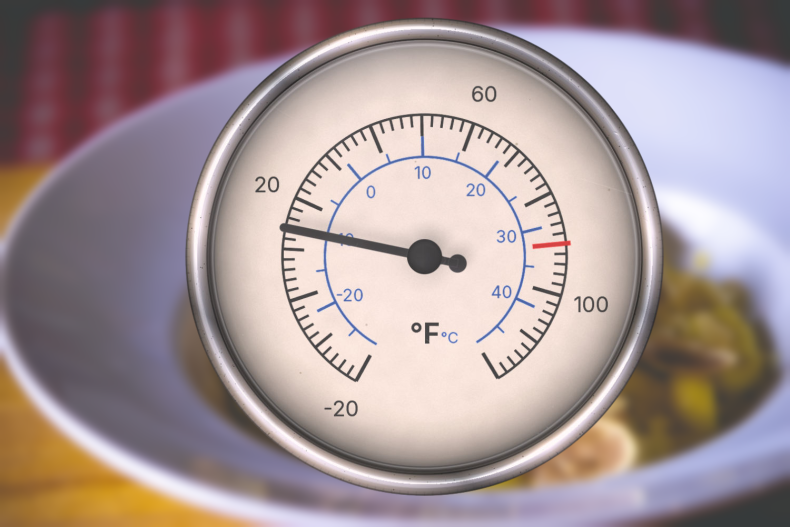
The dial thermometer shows 14 °F
